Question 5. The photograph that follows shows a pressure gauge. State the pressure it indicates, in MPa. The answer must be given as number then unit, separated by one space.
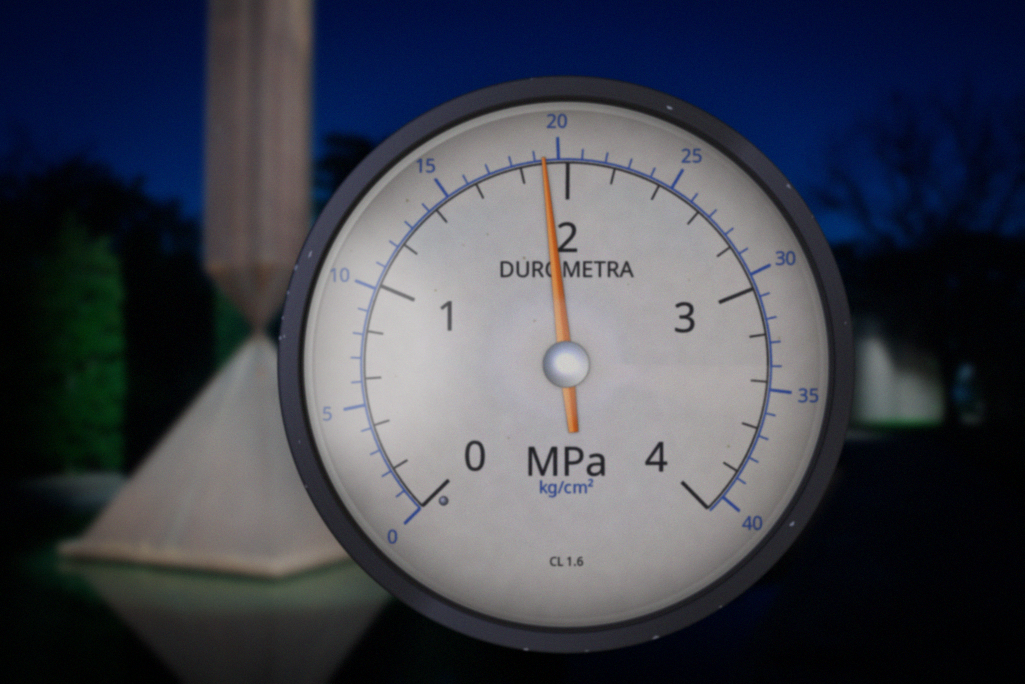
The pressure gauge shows 1.9 MPa
